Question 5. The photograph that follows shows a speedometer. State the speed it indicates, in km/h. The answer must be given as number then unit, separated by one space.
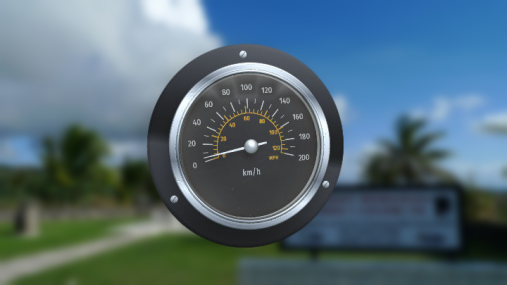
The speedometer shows 5 km/h
